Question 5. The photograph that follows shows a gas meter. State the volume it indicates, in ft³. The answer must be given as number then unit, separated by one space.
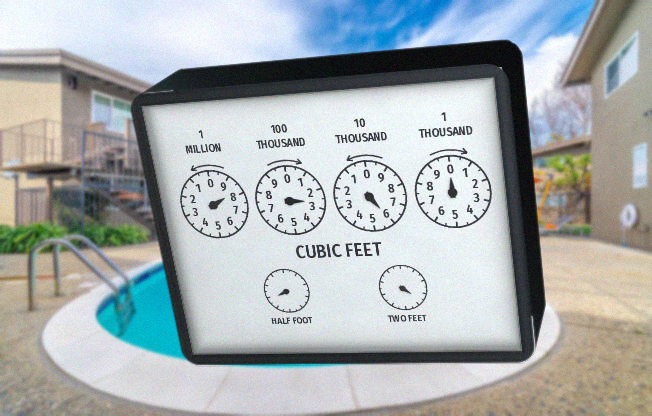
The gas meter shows 826000 ft³
